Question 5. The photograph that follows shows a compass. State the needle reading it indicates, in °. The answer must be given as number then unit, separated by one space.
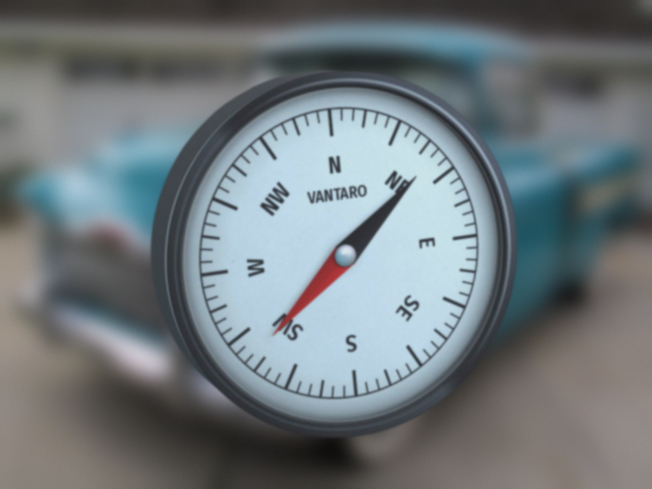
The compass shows 230 °
